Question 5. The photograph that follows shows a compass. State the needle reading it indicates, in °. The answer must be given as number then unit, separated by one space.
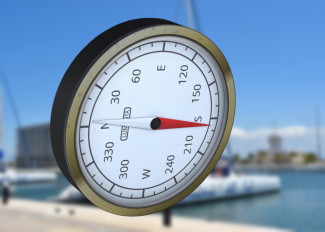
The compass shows 185 °
